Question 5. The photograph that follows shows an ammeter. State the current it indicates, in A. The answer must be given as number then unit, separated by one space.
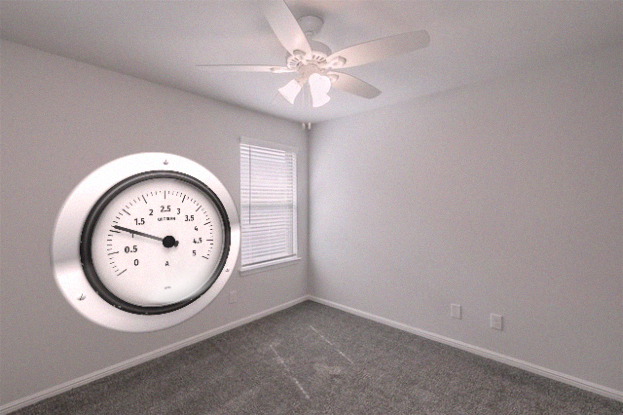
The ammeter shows 1.1 A
